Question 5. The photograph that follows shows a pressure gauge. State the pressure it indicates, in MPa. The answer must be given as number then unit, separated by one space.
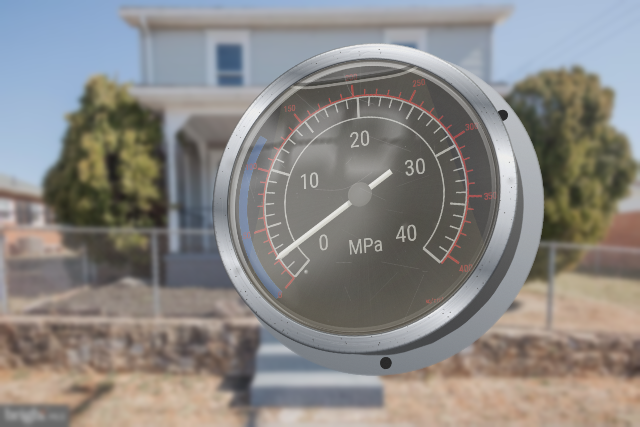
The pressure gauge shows 2 MPa
